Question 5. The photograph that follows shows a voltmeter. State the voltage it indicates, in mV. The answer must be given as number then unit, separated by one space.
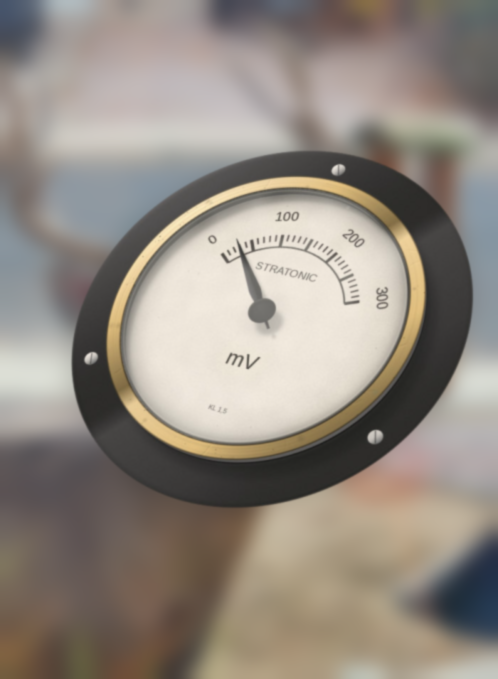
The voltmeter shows 30 mV
